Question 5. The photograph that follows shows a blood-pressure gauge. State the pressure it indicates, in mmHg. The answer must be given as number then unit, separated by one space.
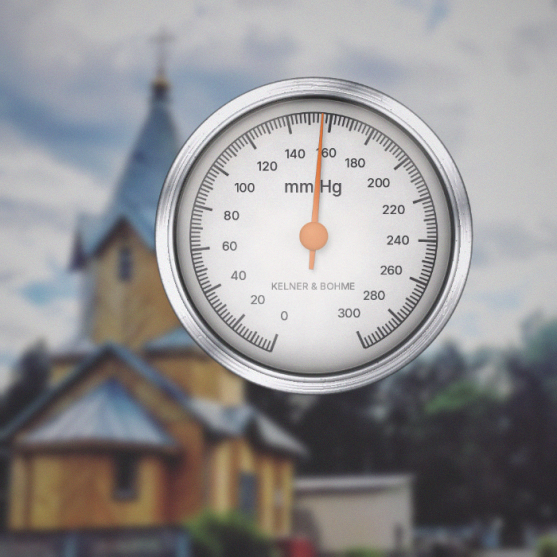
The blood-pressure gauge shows 156 mmHg
